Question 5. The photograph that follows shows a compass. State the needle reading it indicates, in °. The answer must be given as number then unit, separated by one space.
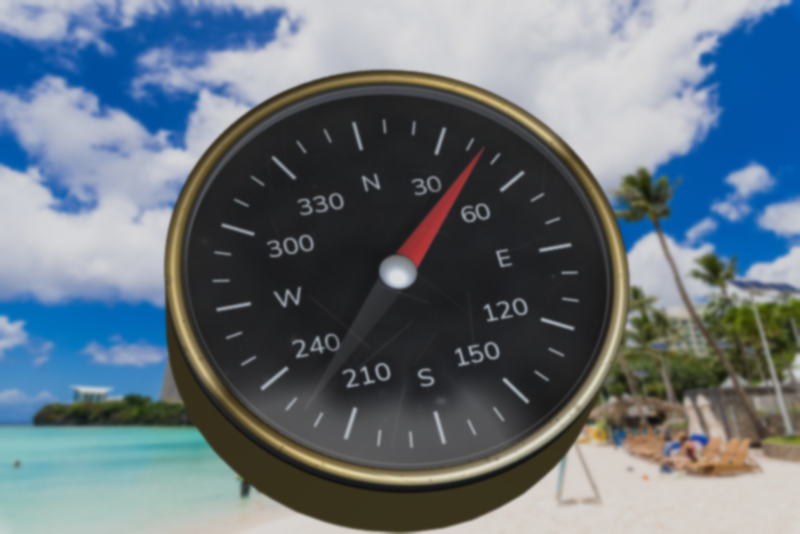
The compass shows 45 °
